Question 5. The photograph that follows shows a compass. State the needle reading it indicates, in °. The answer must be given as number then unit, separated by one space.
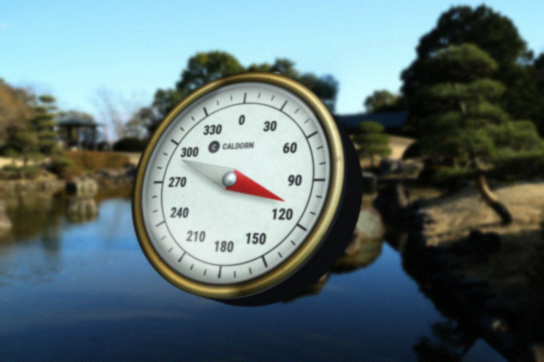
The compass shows 110 °
